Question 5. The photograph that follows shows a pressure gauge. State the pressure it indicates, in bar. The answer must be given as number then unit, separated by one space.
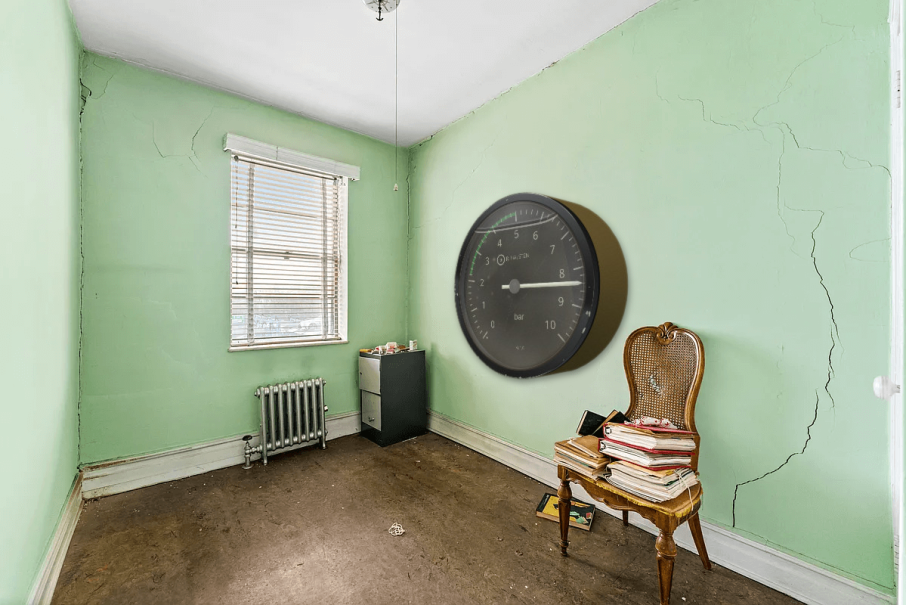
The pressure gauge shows 8.4 bar
